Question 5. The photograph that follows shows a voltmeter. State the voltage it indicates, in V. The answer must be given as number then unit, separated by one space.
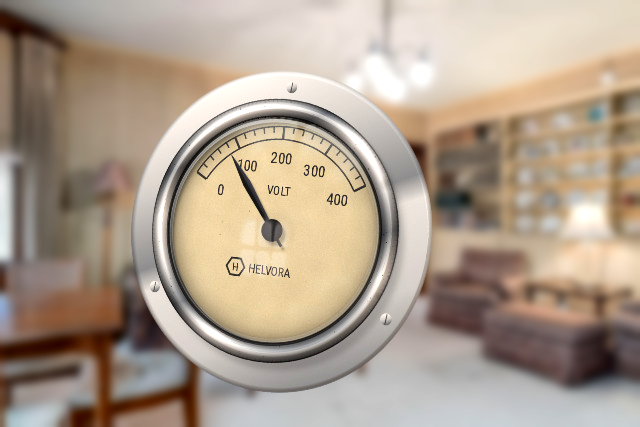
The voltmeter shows 80 V
